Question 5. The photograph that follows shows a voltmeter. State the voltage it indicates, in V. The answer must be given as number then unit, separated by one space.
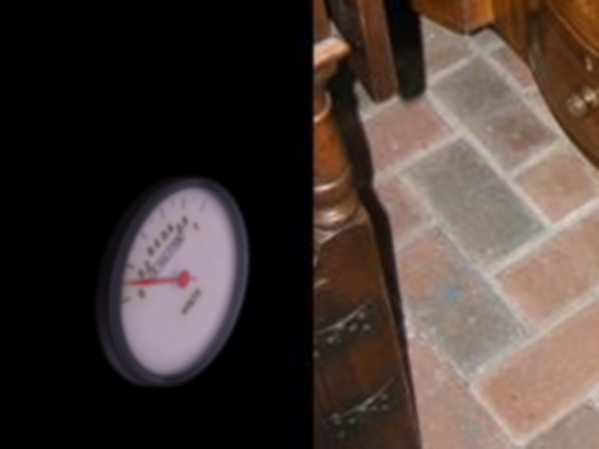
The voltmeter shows 0.1 V
